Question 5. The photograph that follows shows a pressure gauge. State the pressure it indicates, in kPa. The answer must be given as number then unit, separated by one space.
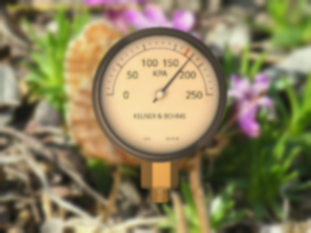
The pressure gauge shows 180 kPa
